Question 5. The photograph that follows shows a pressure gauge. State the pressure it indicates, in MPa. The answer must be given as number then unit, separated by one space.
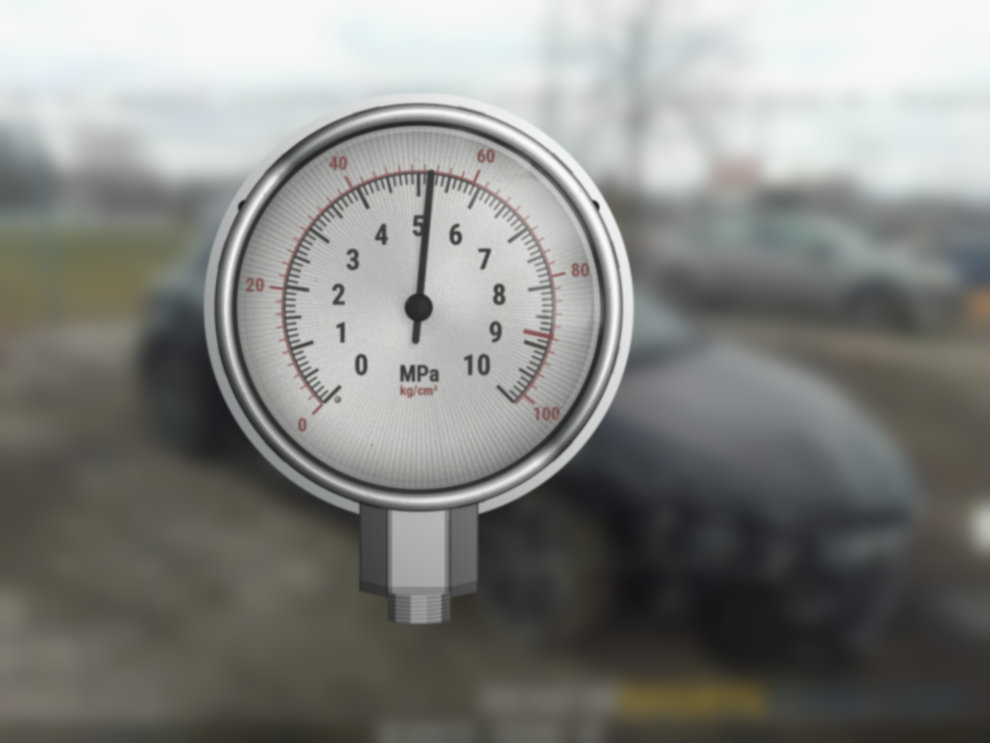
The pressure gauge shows 5.2 MPa
